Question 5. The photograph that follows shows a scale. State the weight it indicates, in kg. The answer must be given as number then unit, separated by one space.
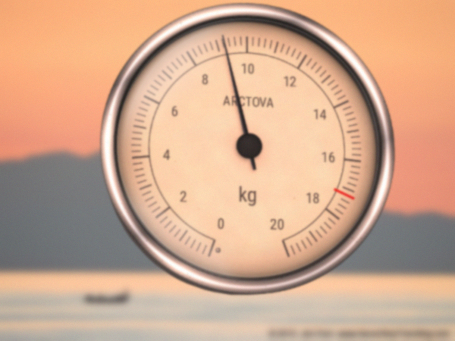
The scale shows 9.2 kg
